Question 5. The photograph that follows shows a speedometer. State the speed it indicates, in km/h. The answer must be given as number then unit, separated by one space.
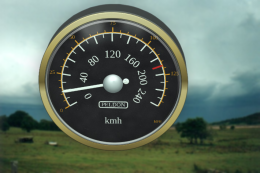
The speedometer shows 20 km/h
